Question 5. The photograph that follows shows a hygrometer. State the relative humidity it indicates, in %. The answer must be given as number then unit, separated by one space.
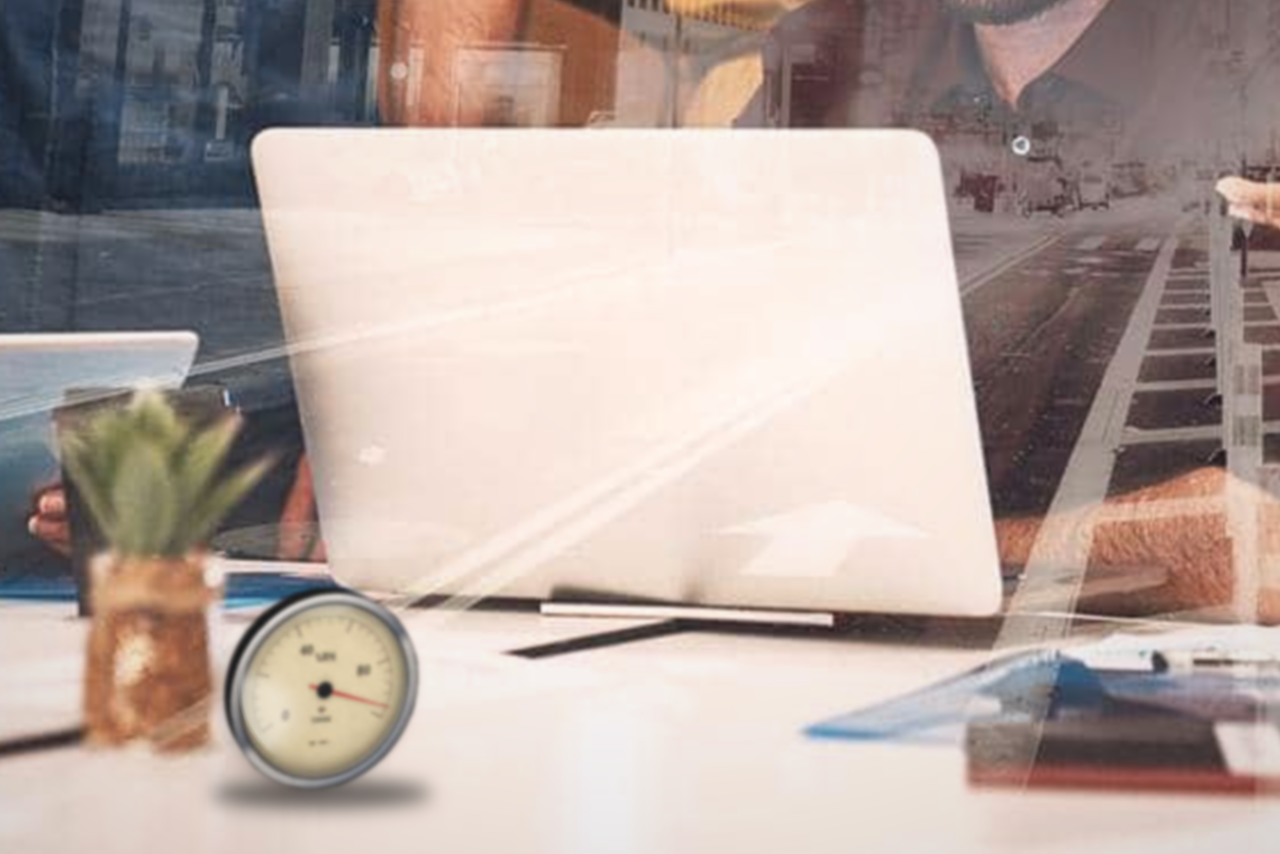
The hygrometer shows 96 %
